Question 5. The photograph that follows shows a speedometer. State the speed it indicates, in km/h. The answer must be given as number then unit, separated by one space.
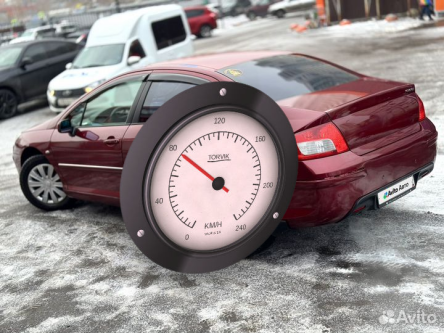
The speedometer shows 80 km/h
